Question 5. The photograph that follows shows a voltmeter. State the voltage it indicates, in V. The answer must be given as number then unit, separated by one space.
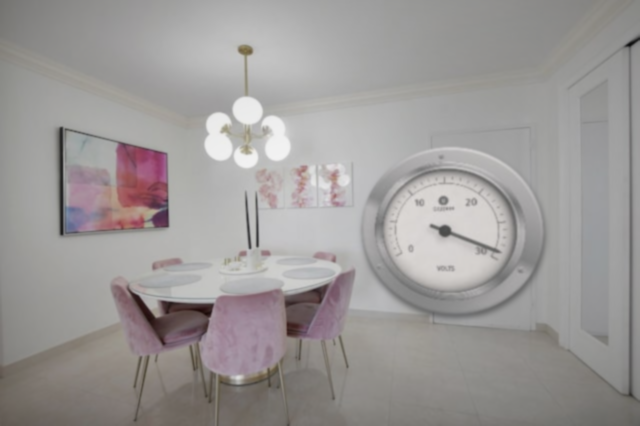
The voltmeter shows 29 V
